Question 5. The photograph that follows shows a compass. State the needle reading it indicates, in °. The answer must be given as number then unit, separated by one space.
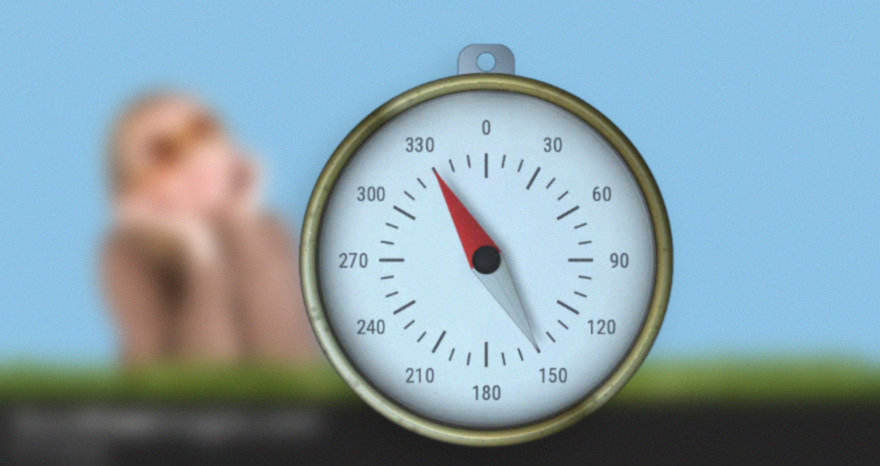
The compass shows 330 °
